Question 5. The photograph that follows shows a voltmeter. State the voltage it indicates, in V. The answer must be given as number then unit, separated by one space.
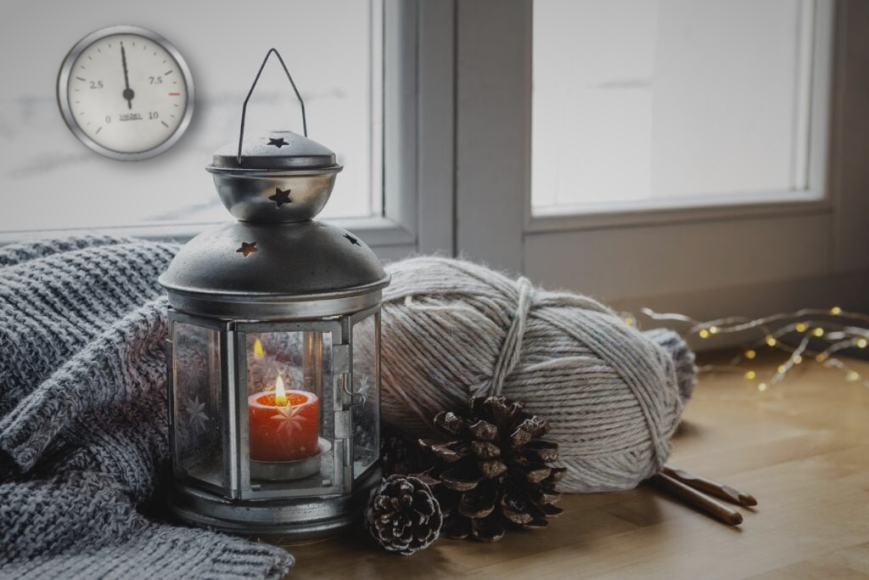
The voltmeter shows 5 V
